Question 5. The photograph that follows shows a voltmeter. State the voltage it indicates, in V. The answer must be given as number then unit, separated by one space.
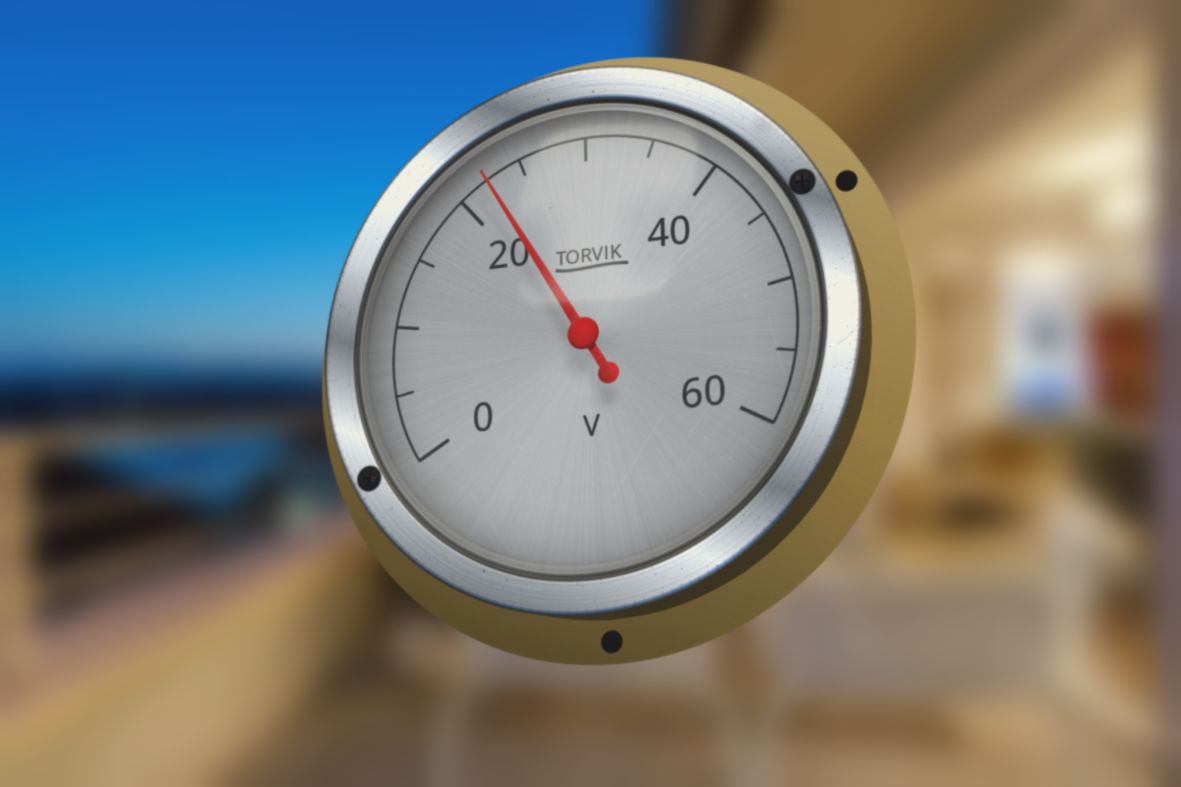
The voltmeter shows 22.5 V
